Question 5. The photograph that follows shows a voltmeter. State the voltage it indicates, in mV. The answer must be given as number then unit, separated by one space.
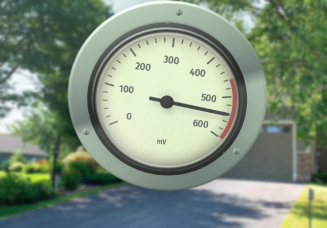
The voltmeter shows 540 mV
